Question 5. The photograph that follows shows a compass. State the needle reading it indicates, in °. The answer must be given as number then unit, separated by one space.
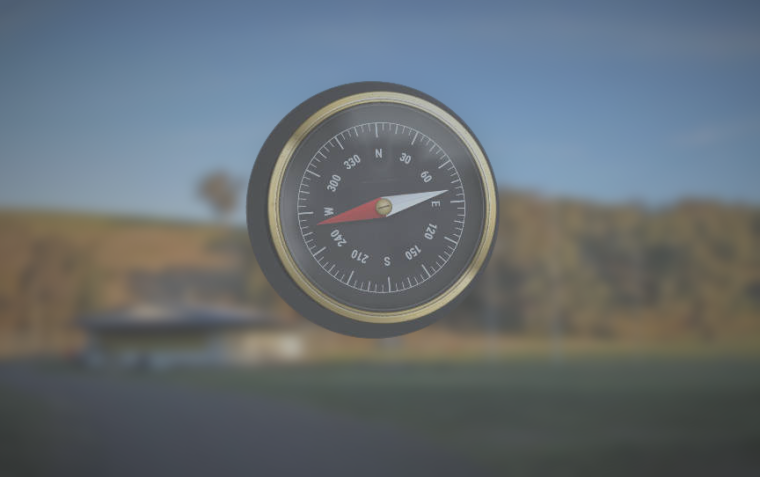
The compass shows 260 °
